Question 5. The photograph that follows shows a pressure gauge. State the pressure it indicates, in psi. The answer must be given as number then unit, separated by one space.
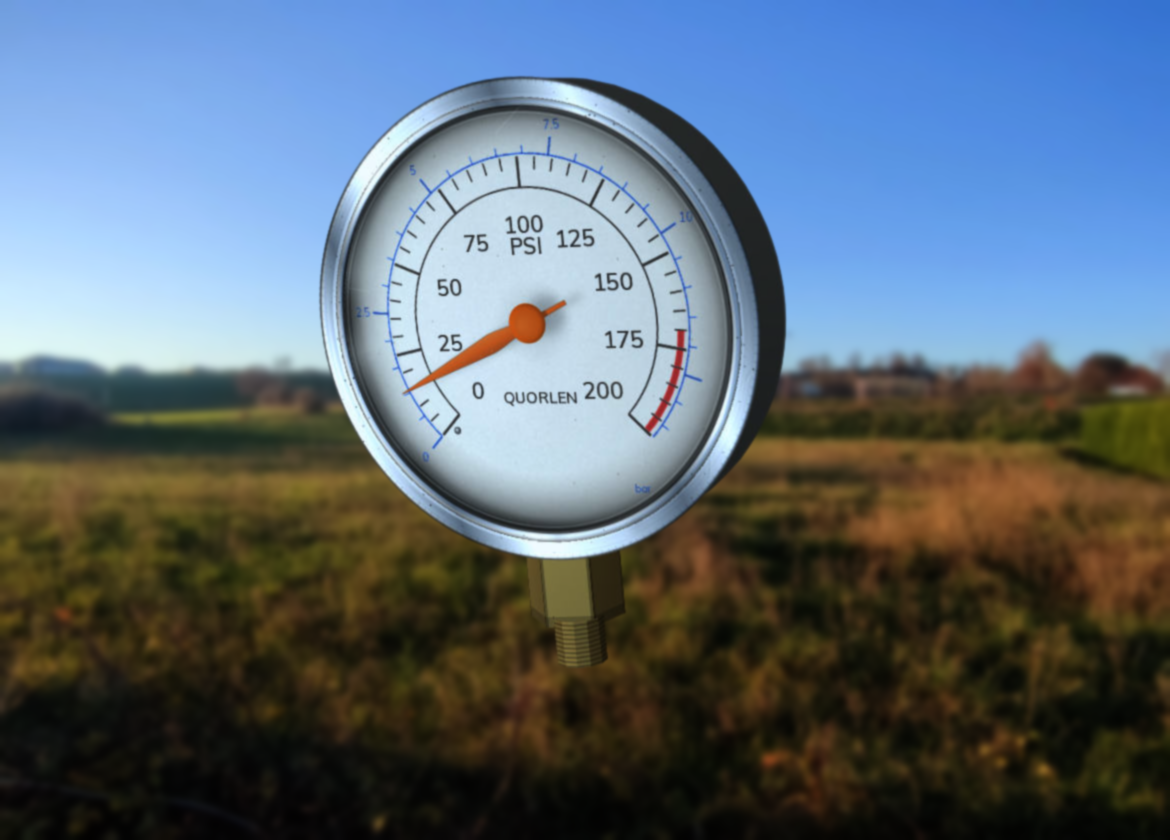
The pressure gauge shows 15 psi
